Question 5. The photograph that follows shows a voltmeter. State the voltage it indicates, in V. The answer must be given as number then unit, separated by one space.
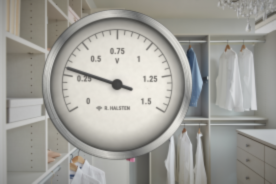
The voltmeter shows 0.3 V
